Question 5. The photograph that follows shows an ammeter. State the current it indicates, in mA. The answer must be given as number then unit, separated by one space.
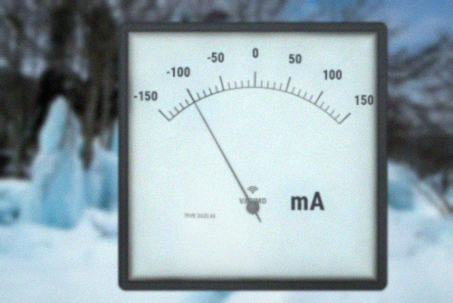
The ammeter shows -100 mA
